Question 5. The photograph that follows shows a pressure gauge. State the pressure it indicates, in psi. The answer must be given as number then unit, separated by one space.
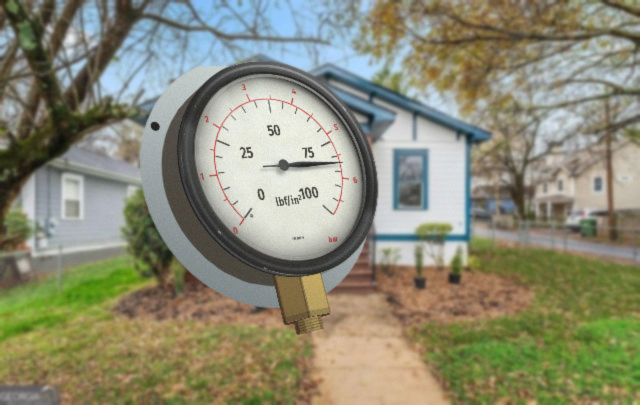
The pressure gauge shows 82.5 psi
